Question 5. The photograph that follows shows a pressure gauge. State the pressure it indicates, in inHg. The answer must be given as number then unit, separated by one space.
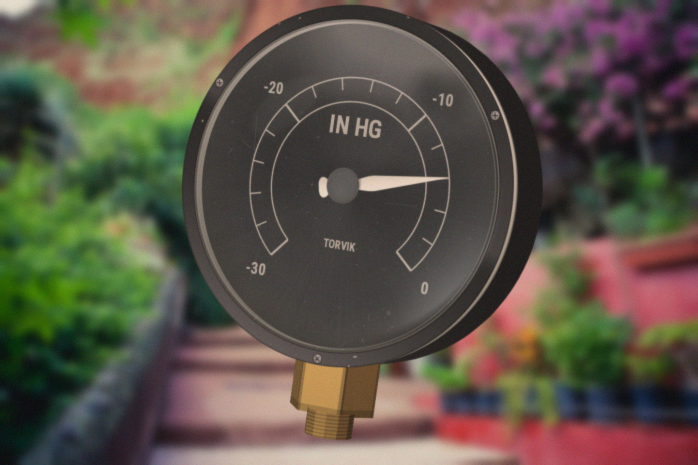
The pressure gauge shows -6 inHg
